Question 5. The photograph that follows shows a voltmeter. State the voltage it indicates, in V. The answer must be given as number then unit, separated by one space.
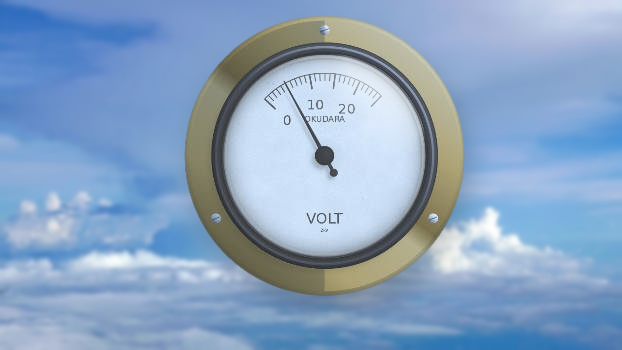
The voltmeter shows 5 V
